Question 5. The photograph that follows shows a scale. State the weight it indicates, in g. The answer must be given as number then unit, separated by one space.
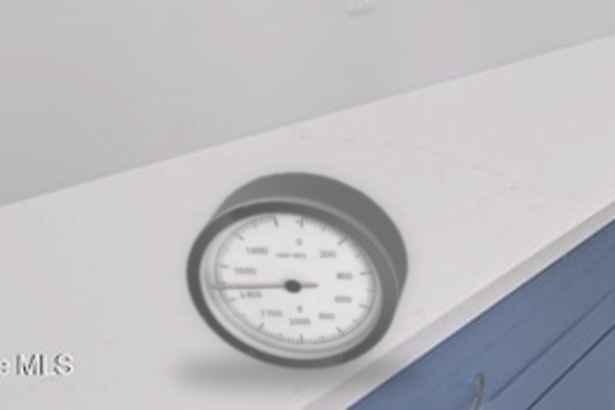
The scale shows 1500 g
